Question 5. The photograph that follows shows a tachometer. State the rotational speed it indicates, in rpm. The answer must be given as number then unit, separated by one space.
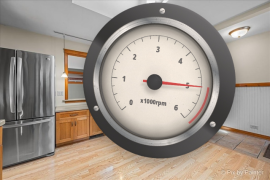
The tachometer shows 5000 rpm
